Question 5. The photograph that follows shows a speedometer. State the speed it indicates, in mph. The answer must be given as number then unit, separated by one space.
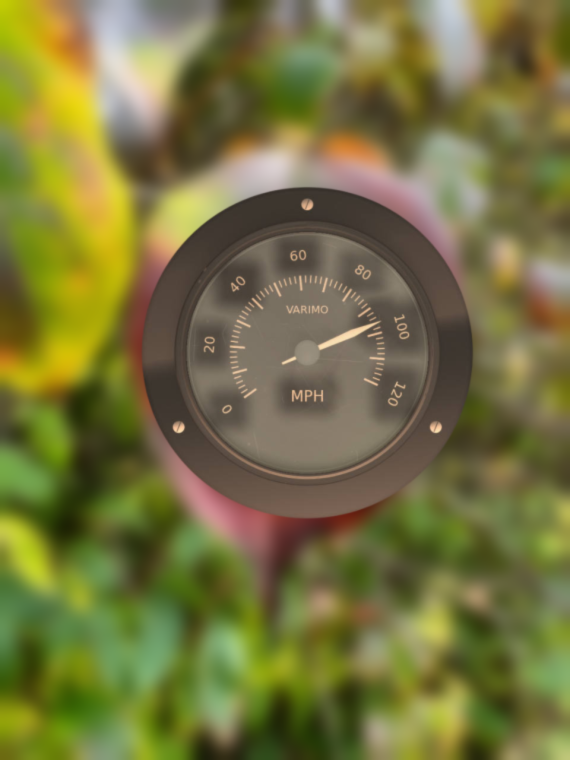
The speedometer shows 96 mph
